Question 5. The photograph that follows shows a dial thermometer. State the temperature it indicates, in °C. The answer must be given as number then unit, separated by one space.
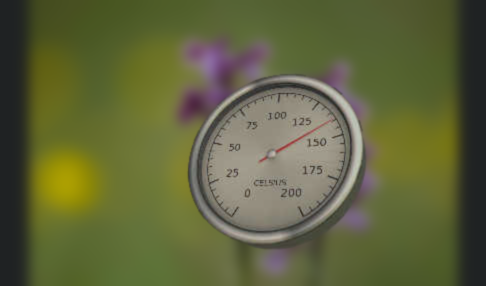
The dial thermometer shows 140 °C
